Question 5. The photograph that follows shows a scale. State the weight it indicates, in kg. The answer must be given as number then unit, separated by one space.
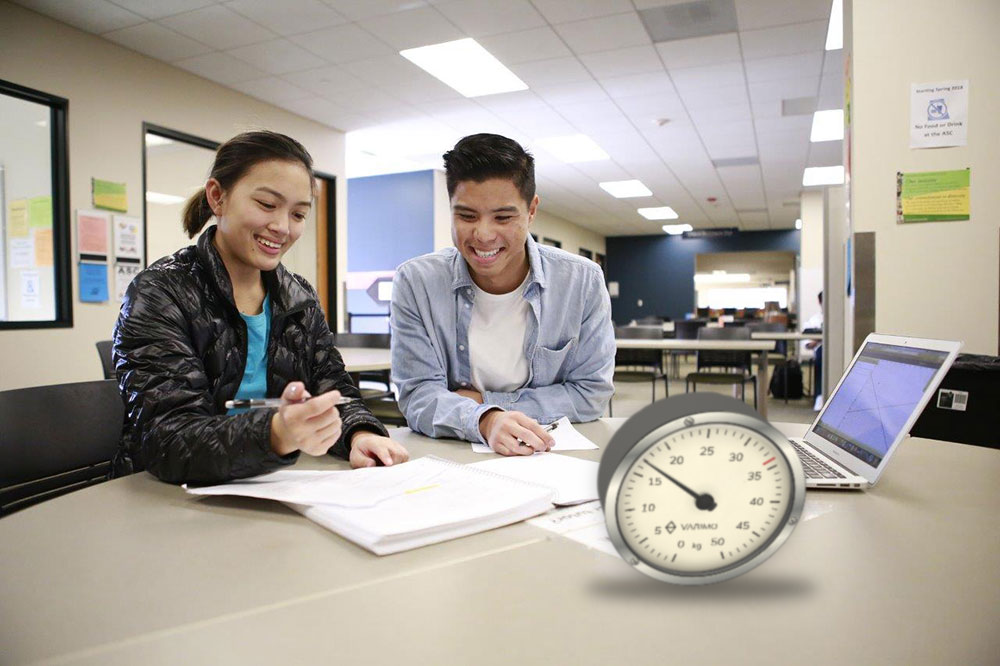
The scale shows 17 kg
